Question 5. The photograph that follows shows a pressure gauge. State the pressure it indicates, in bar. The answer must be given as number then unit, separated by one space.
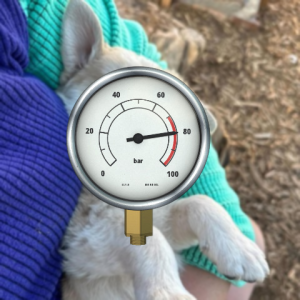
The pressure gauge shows 80 bar
